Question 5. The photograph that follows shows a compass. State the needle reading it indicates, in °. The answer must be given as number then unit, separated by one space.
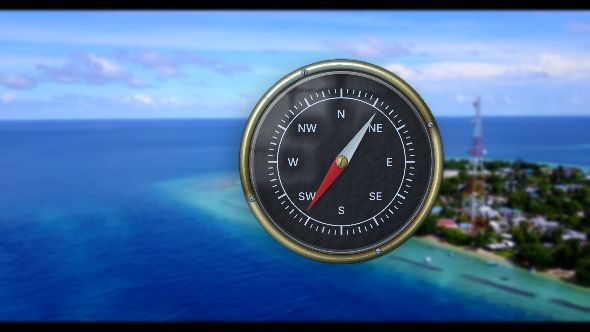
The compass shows 215 °
